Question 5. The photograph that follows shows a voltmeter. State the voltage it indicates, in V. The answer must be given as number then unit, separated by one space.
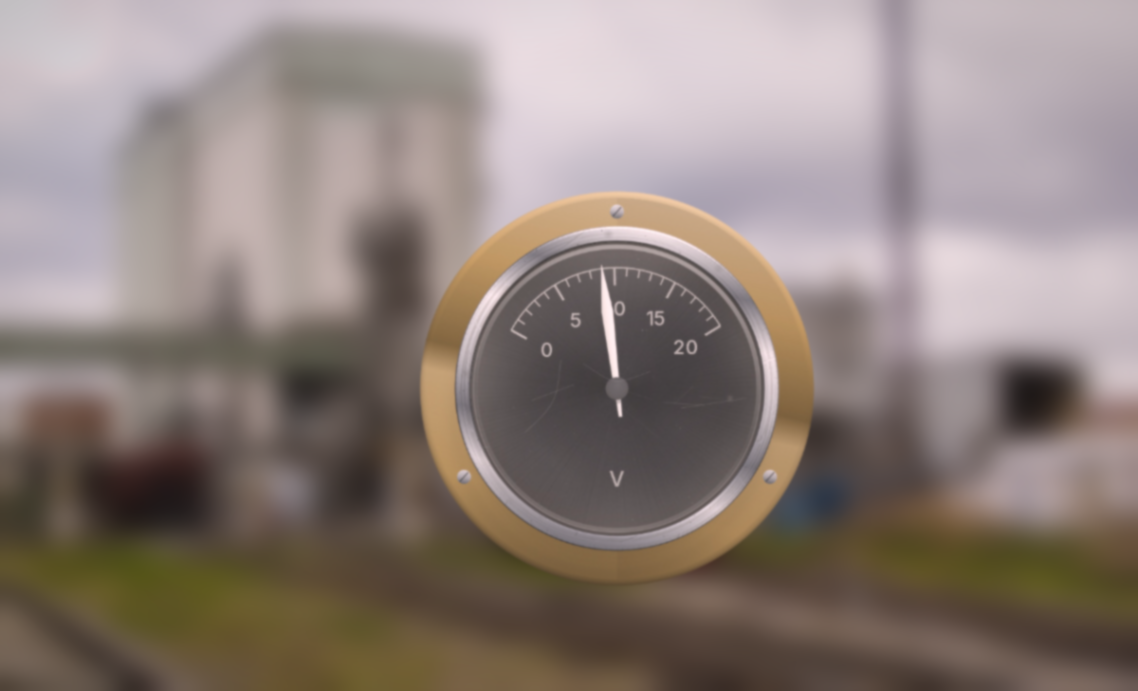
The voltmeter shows 9 V
